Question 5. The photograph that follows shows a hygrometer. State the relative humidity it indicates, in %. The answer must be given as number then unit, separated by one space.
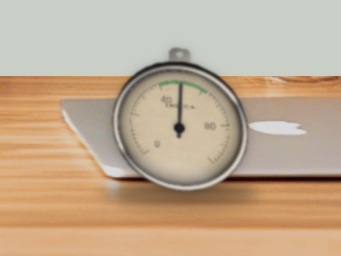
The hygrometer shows 50 %
